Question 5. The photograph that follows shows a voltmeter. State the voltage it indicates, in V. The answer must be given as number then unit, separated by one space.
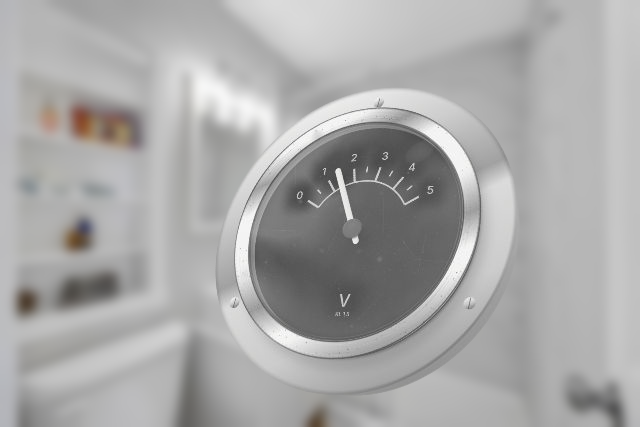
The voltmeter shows 1.5 V
